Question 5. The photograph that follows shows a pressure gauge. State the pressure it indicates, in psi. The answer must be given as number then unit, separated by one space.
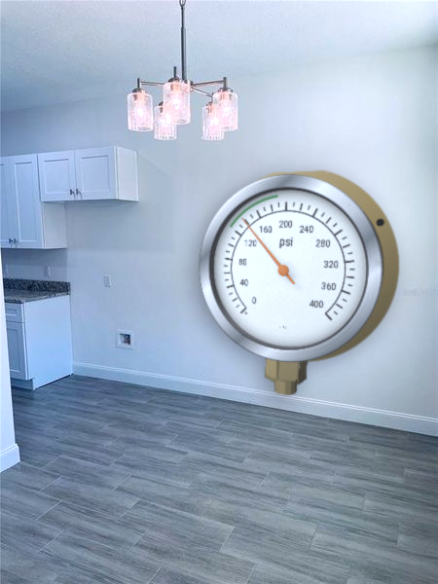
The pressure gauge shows 140 psi
